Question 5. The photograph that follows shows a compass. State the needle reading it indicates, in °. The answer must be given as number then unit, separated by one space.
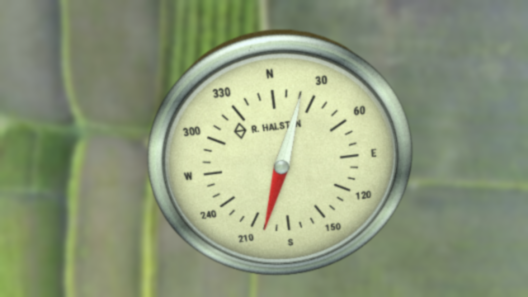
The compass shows 200 °
